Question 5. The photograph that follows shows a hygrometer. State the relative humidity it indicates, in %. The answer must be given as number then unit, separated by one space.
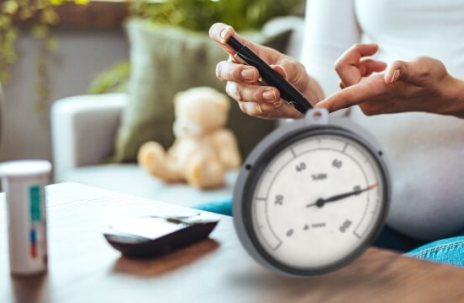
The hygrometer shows 80 %
